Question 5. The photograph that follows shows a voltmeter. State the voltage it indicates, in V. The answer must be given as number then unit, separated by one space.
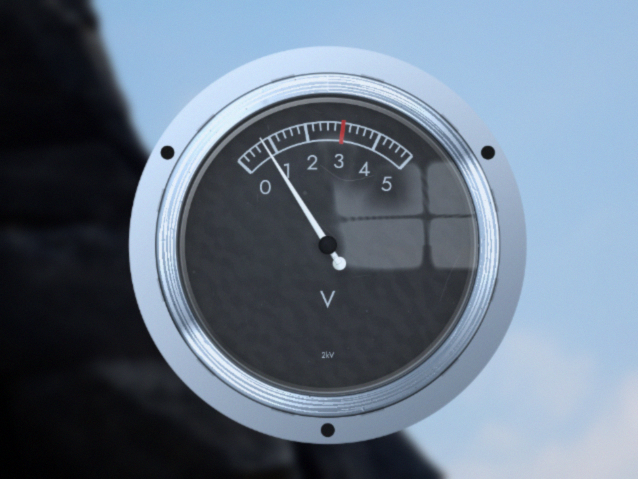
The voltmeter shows 0.8 V
